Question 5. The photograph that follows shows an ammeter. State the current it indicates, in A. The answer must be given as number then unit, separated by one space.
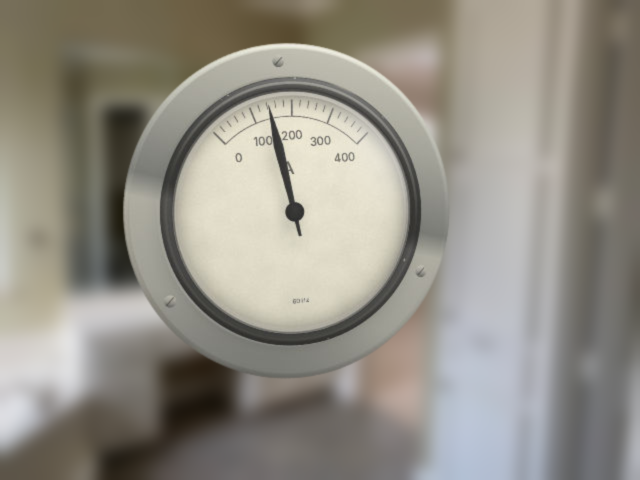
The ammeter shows 140 A
